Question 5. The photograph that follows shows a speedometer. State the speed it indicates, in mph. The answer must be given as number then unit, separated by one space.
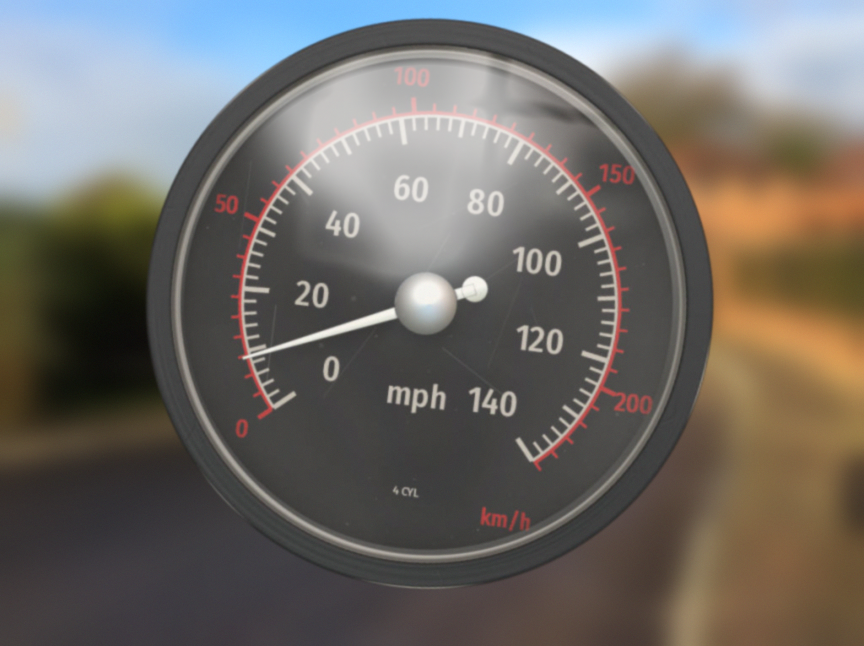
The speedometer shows 9 mph
